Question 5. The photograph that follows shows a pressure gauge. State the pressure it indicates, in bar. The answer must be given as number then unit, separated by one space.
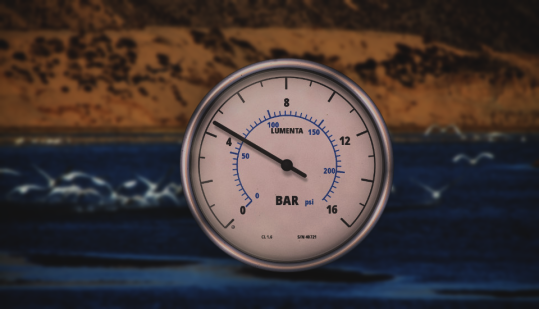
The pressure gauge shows 4.5 bar
